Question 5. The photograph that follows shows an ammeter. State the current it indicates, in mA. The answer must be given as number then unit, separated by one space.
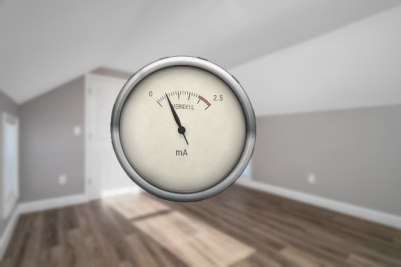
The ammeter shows 0.5 mA
